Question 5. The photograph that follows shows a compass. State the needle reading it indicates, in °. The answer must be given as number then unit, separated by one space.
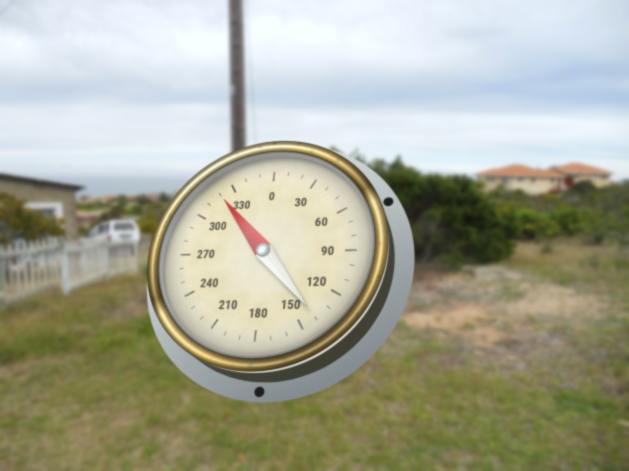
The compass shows 320 °
